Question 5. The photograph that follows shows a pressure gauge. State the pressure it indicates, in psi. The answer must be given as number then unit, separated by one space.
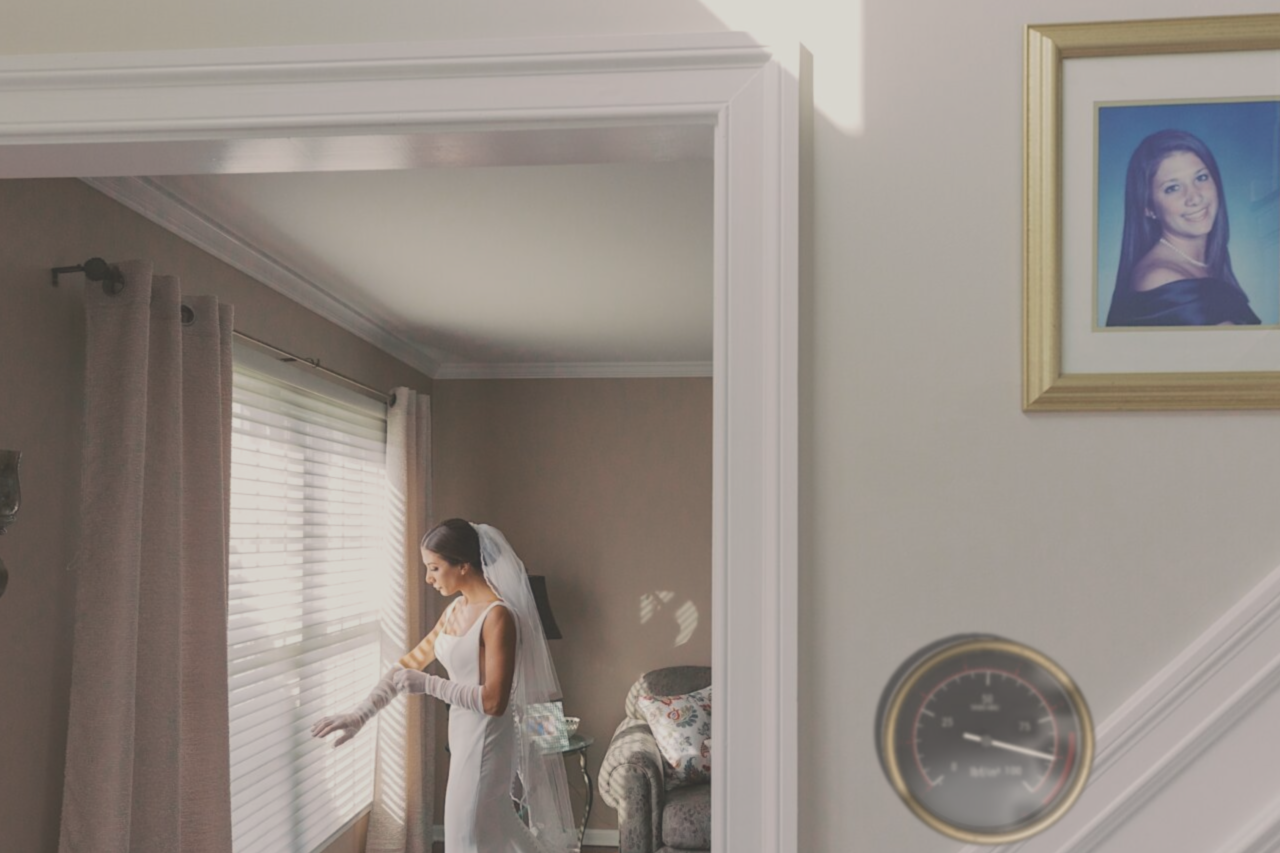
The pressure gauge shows 87.5 psi
